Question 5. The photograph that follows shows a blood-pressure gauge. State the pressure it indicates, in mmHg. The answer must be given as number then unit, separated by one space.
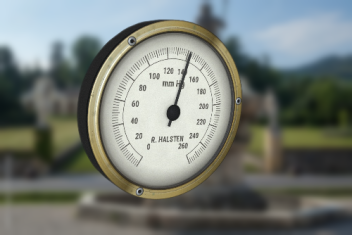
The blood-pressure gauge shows 140 mmHg
